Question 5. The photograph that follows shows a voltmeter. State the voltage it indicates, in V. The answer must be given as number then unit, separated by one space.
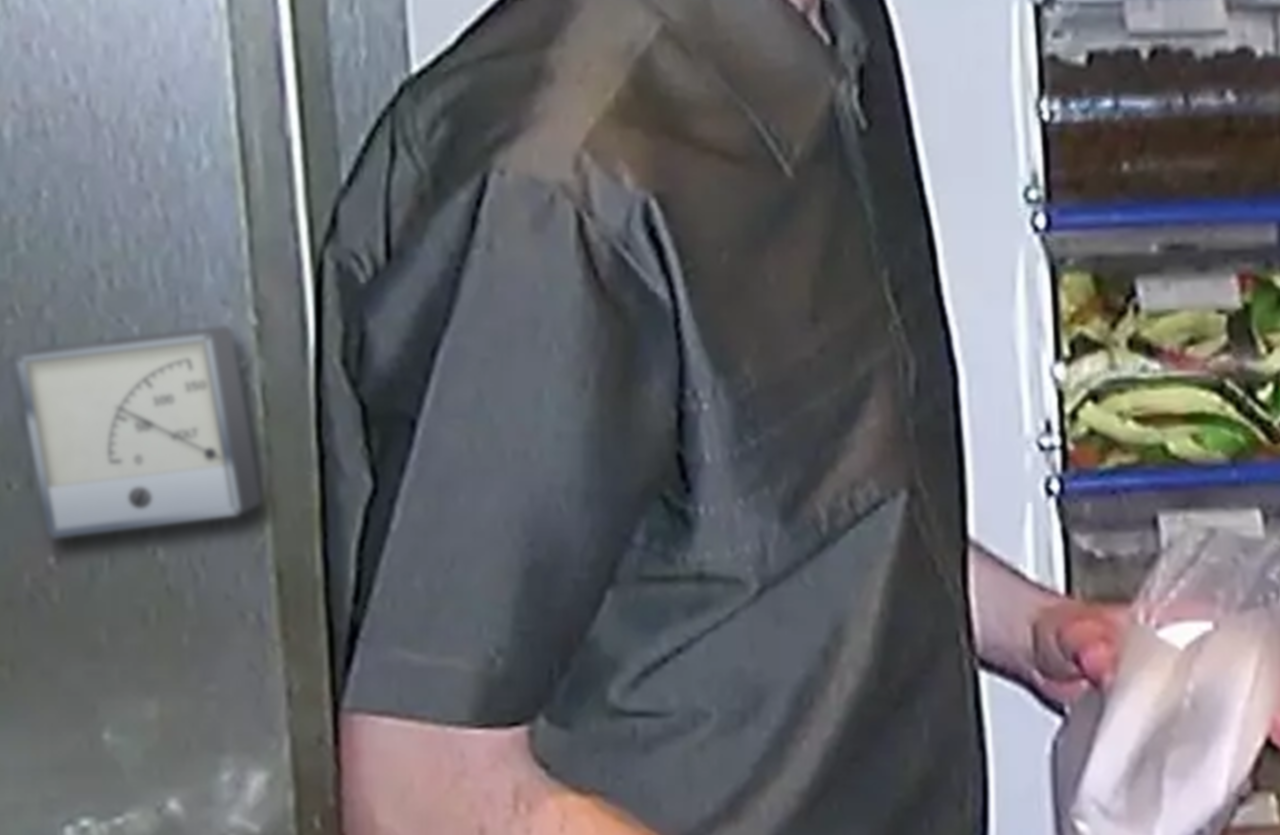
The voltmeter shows 60 V
